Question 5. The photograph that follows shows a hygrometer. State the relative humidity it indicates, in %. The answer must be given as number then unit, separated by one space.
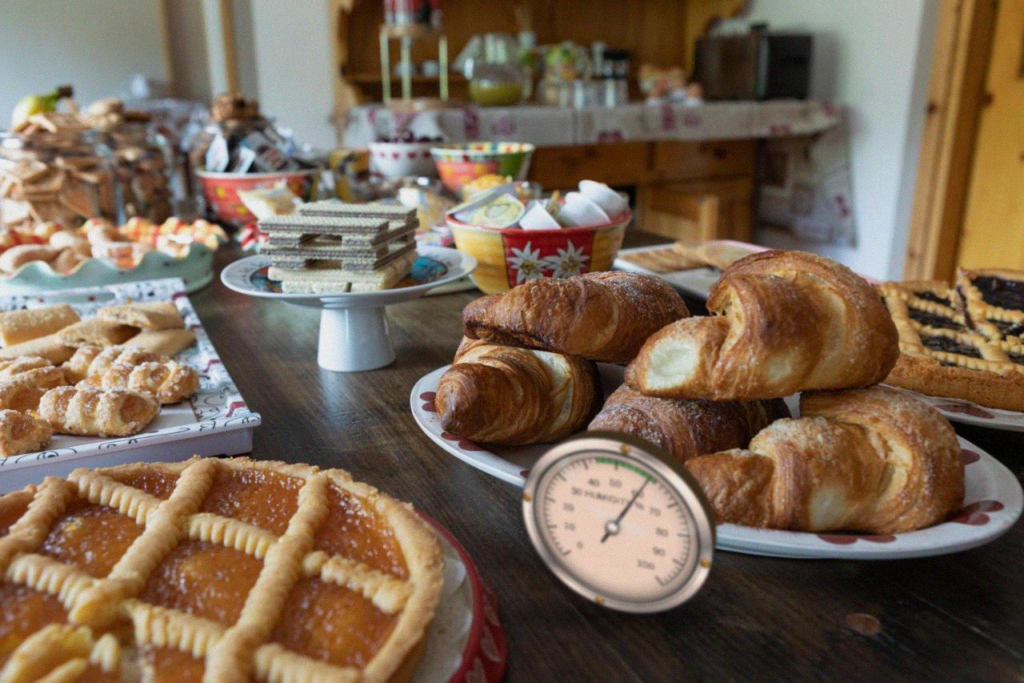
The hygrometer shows 60 %
